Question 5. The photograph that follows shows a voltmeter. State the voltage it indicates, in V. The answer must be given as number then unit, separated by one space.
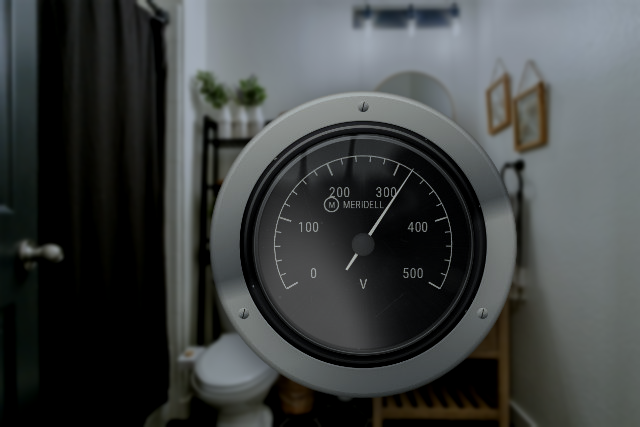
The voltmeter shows 320 V
